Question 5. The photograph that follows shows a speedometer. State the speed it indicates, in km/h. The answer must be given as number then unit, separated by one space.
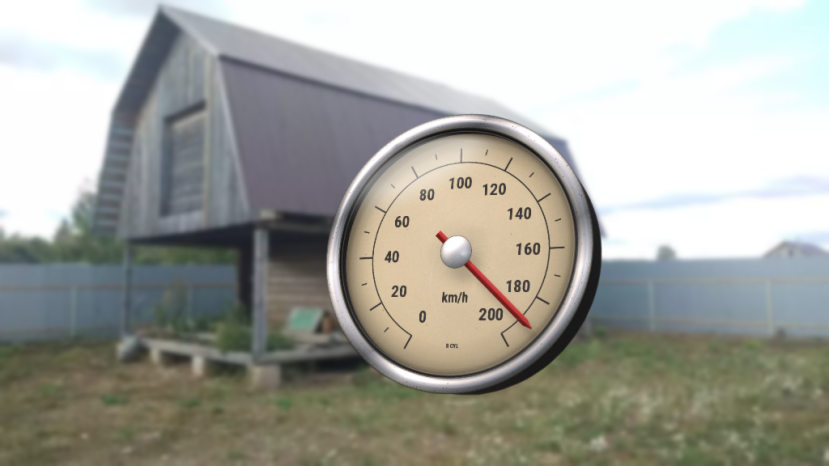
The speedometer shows 190 km/h
